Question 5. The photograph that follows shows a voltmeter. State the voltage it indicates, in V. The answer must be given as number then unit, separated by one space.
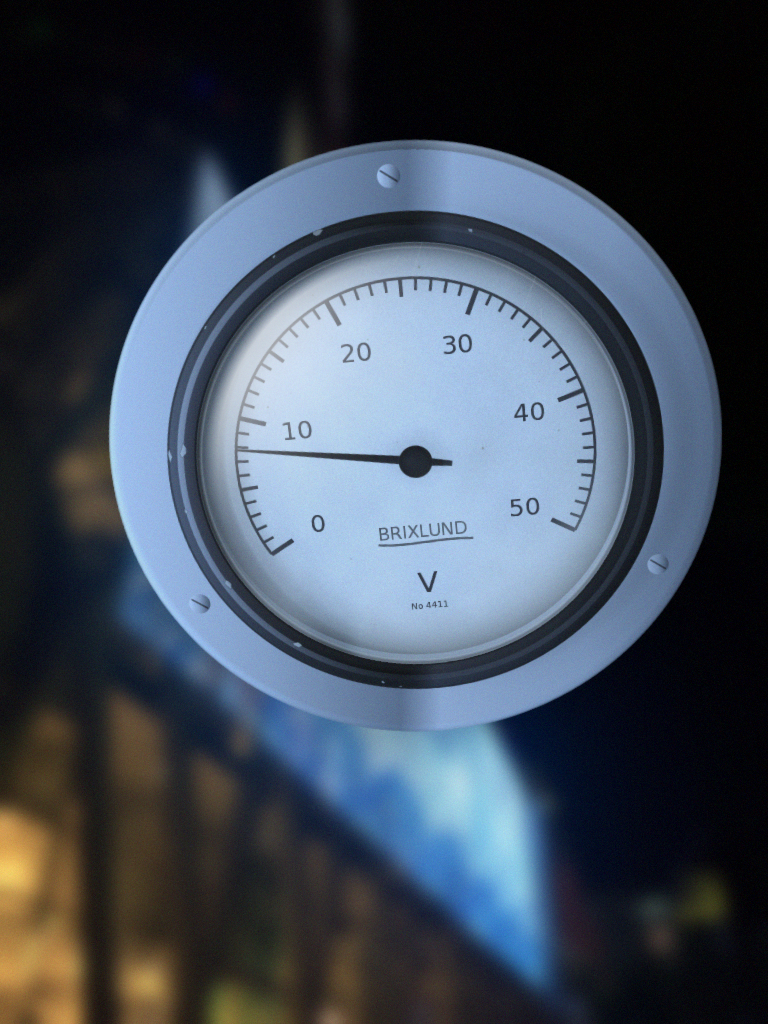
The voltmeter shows 8 V
